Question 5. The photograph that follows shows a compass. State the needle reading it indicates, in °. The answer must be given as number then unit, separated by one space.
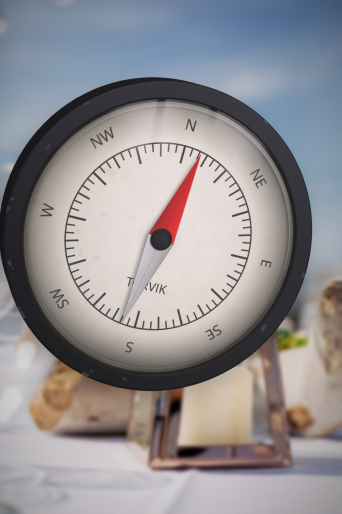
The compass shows 10 °
